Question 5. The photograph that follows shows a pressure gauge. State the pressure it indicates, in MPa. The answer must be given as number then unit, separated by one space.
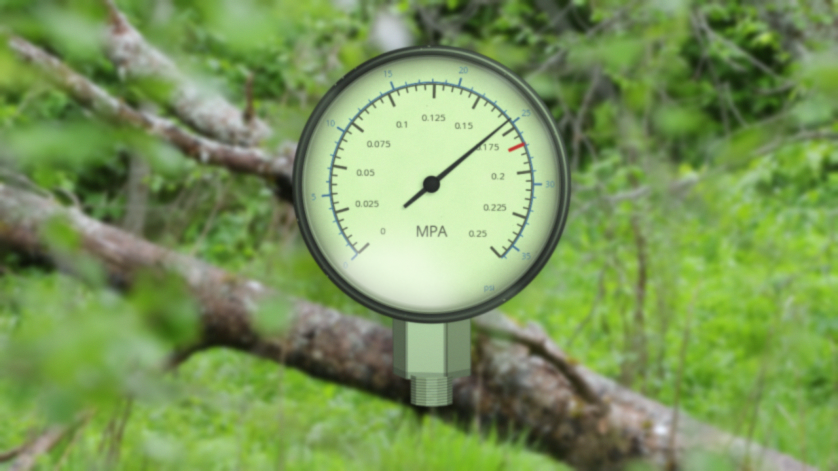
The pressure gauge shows 0.17 MPa
